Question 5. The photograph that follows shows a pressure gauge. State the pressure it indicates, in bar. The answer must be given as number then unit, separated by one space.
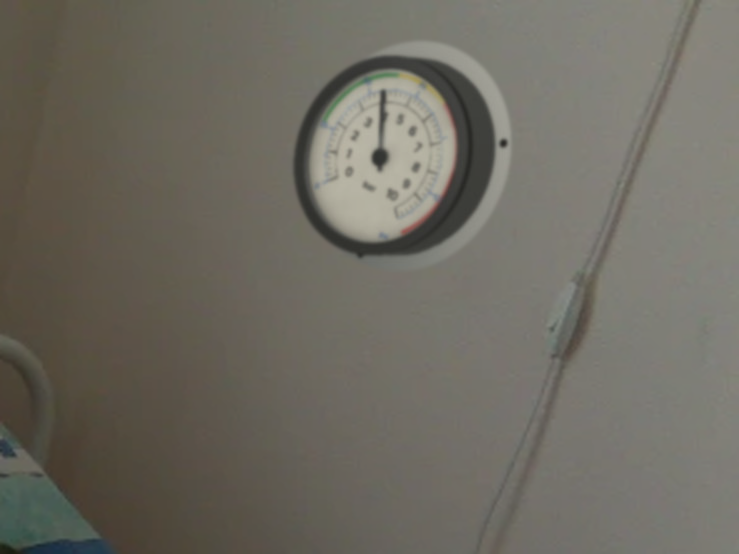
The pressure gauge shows 4 bar
